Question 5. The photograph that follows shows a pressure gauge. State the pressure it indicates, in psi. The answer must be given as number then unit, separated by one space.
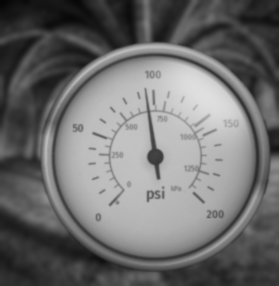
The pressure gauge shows 95 psi
